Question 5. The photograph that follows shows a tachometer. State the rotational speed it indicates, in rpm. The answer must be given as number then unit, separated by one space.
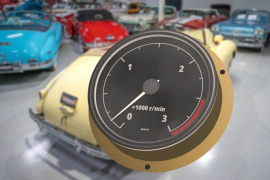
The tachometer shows 125 rpm
